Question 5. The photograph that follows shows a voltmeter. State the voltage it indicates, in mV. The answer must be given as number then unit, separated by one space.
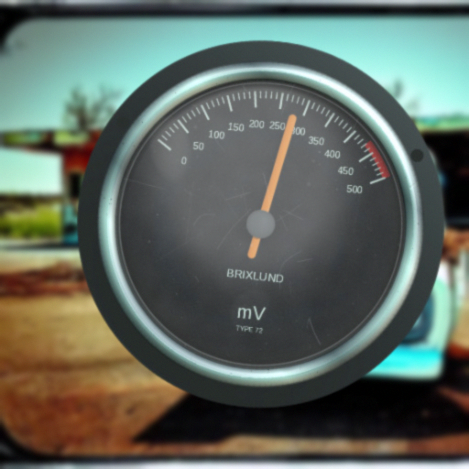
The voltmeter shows 280 mV
